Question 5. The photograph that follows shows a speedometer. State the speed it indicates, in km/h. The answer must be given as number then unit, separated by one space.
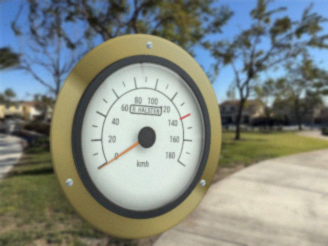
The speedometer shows 0 km/h
